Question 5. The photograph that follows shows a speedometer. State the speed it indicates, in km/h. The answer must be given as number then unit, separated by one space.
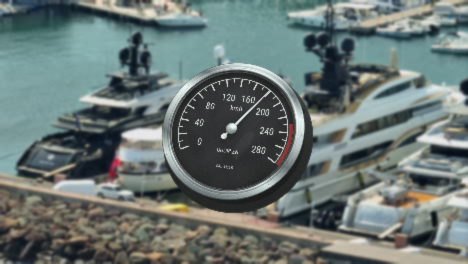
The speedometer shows 180 km/h
